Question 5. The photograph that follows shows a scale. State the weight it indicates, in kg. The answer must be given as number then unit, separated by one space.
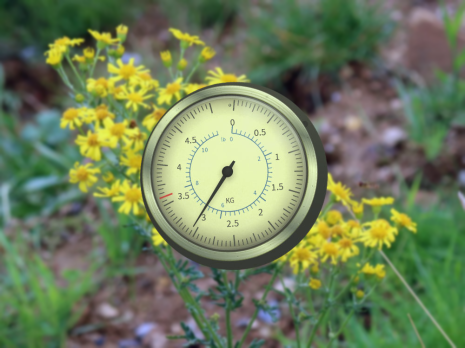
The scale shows 3.05 kg
